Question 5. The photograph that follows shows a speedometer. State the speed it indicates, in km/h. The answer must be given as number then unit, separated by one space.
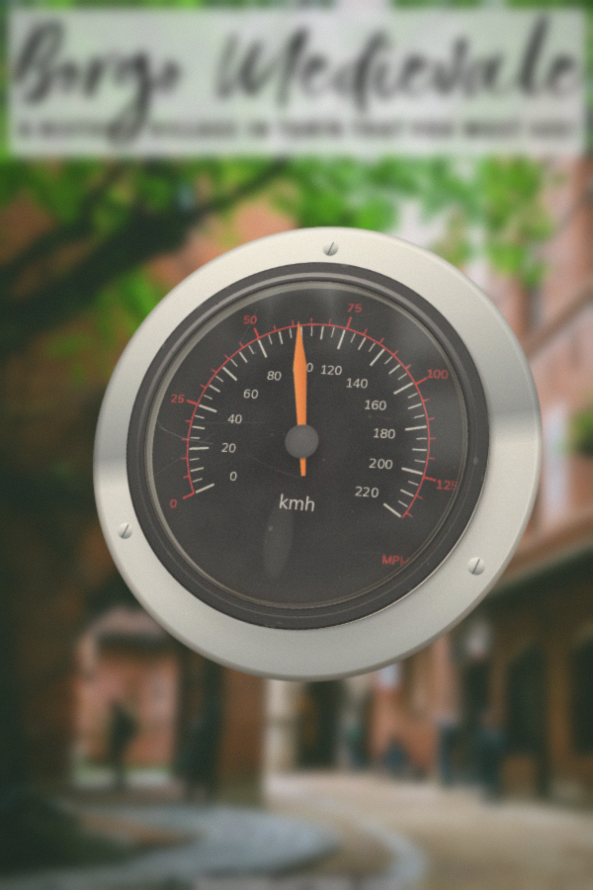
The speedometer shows 100 km/h
